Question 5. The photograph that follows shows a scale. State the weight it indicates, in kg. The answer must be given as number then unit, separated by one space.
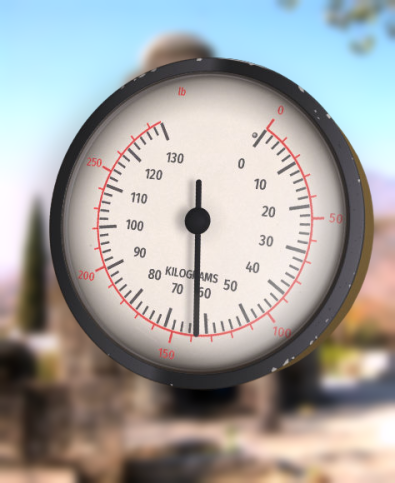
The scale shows 62 kg
